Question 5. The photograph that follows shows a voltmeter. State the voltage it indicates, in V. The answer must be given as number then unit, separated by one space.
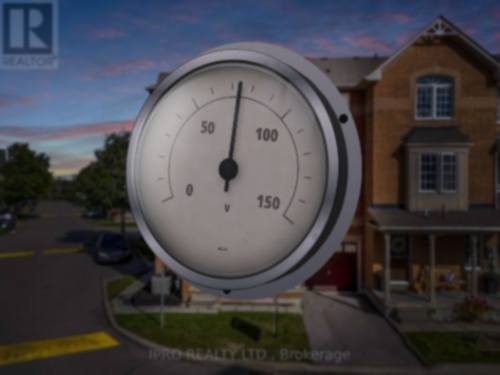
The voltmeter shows 75 V
